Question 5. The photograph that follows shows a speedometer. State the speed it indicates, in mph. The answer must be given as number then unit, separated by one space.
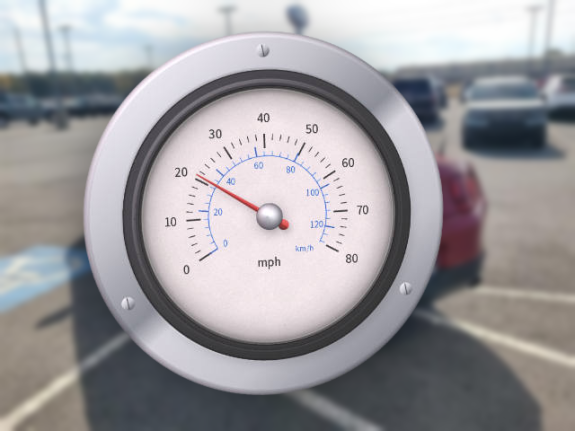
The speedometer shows 21 mph
